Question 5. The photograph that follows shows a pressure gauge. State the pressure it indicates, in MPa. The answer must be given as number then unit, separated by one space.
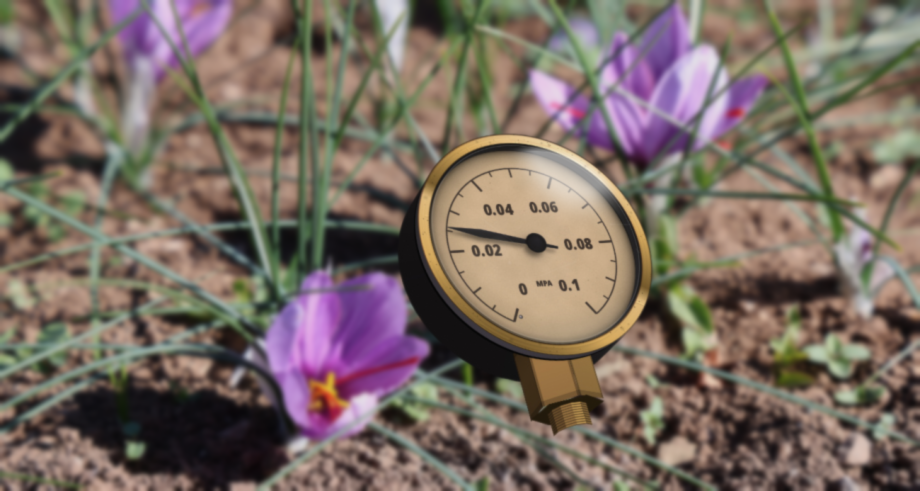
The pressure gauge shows 0.025 MPa
